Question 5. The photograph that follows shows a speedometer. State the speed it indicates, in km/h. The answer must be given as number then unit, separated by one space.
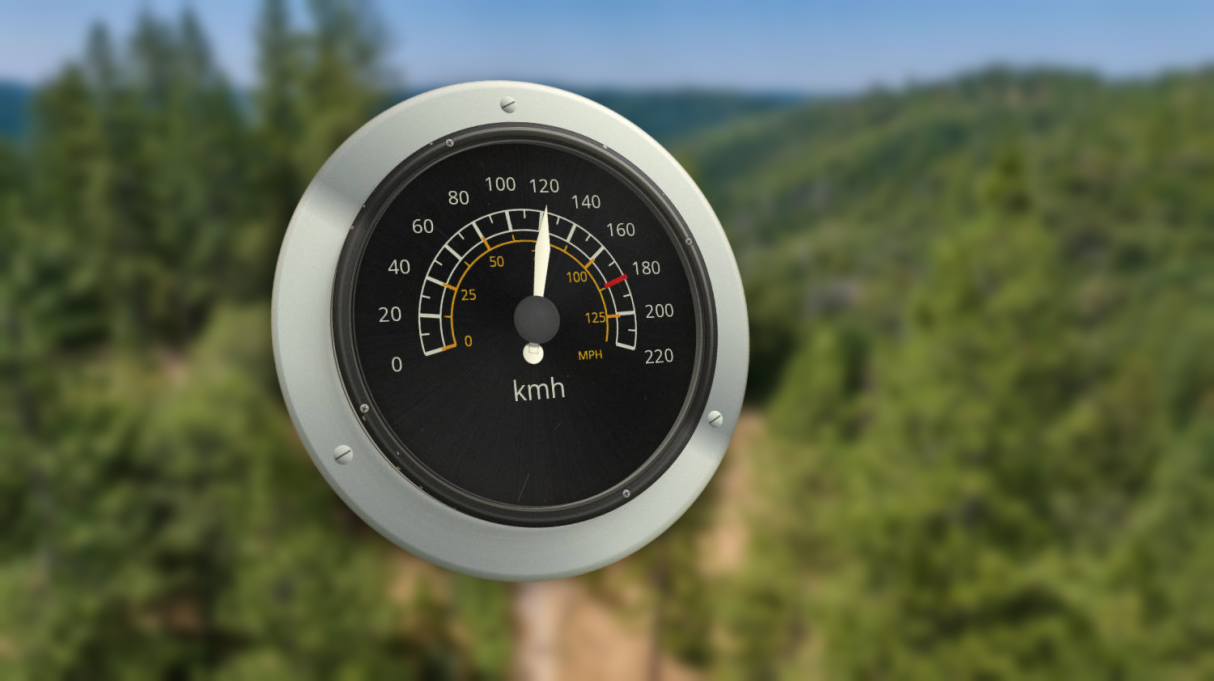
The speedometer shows 120 km/h
